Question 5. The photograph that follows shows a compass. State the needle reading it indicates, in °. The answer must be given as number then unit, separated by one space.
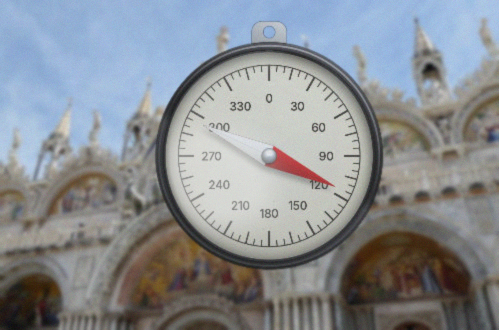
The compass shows 115 °
